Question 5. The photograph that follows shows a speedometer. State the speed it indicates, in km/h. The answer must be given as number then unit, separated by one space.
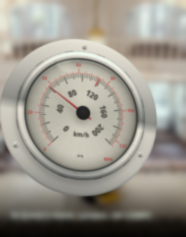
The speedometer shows 60 km/h
